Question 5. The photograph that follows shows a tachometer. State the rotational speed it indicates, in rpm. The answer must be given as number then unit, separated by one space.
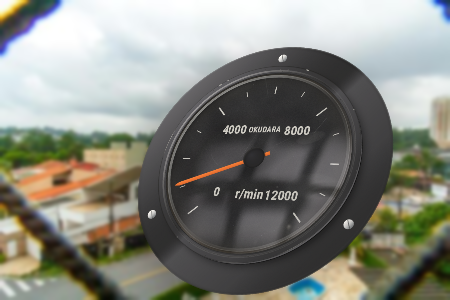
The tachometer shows 1000 rpm
